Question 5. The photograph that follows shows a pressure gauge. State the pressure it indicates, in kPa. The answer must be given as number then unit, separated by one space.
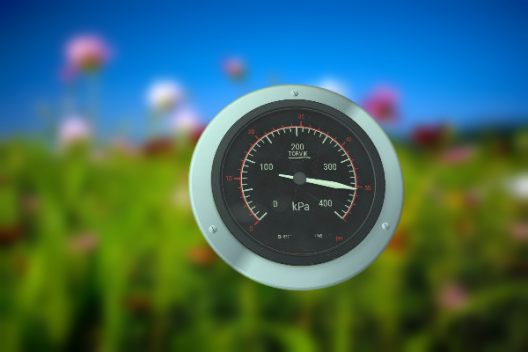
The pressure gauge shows 350 kPa
